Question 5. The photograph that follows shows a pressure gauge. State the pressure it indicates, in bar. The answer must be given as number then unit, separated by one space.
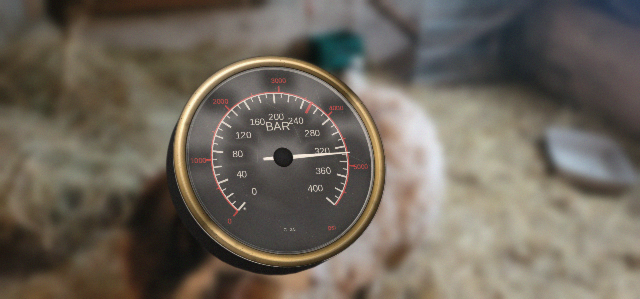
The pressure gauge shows 330 bar
